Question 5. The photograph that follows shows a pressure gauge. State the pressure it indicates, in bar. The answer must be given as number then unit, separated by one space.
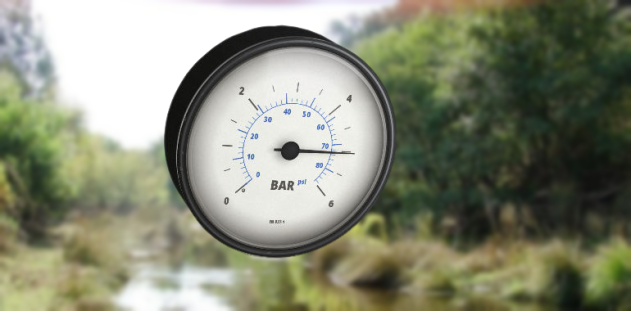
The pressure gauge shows 5 bar
